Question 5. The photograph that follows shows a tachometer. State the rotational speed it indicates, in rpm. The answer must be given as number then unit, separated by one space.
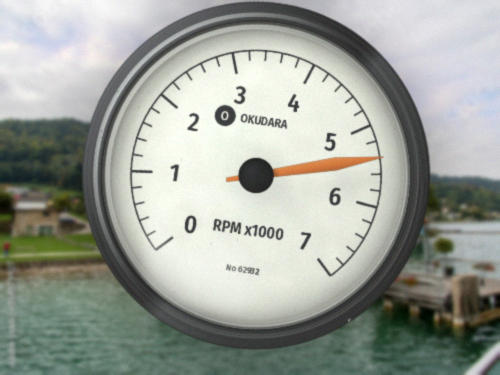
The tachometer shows 5400 rpm
